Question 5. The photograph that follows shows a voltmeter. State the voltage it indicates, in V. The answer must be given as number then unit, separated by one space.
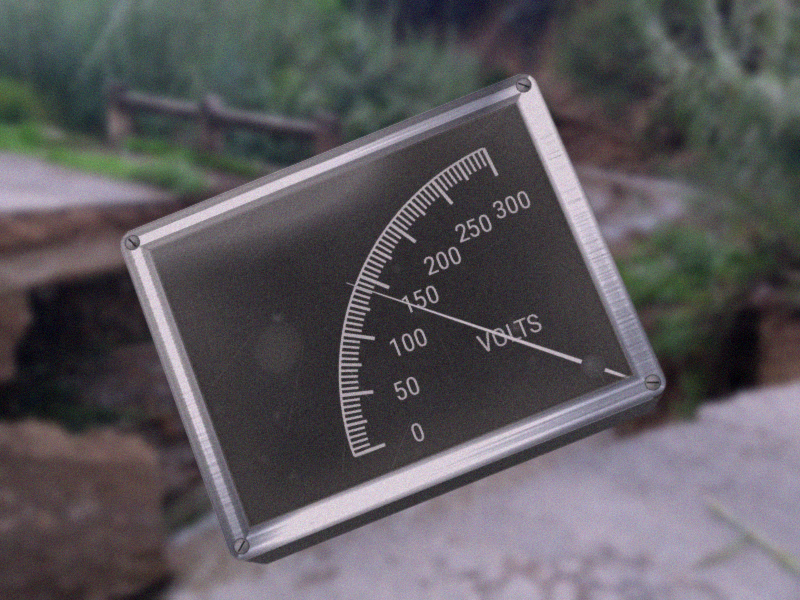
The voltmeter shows 140 V
